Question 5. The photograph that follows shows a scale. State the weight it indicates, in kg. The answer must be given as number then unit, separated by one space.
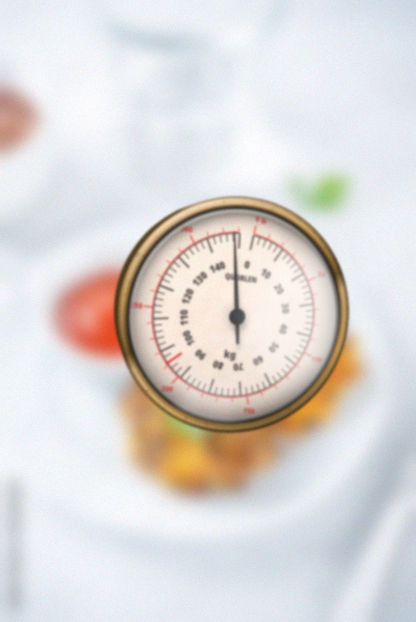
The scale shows 148 kg
